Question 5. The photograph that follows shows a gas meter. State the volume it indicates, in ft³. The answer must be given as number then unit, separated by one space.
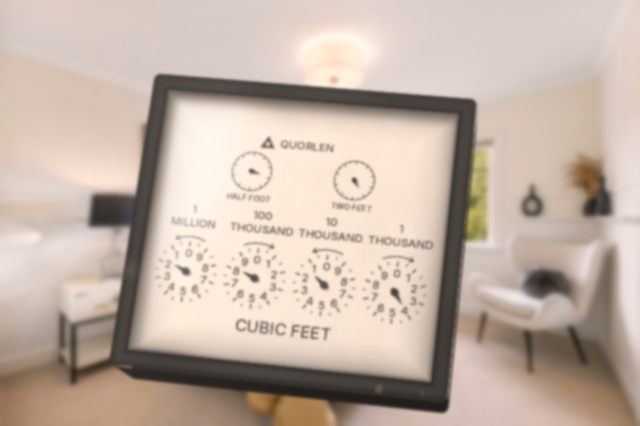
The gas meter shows 181400 ft³
